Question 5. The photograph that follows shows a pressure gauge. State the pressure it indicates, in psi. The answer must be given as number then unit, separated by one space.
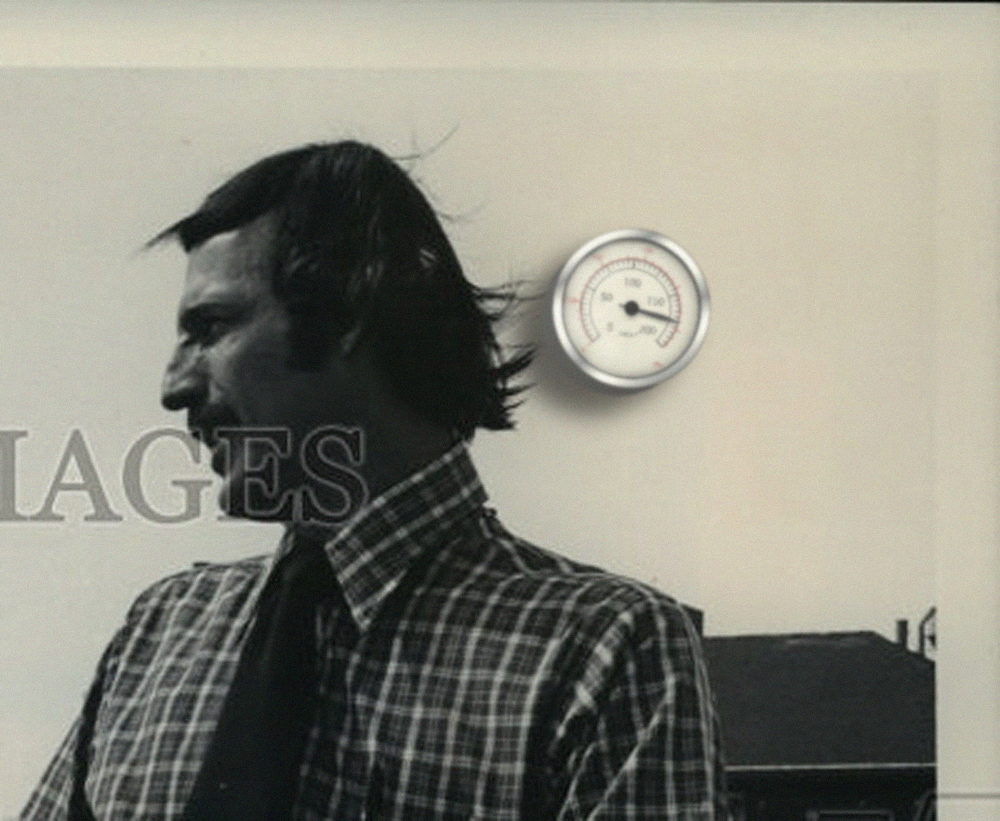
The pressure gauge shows 175 psi
